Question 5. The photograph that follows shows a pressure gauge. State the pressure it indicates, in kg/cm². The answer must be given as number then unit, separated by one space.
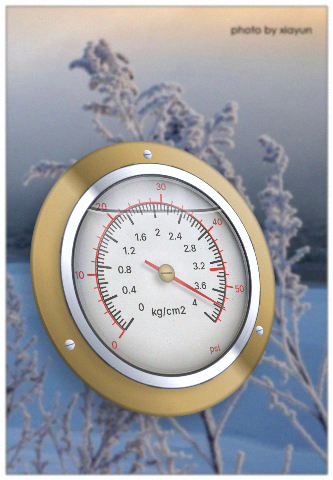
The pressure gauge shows 3.8 kg/cm²
